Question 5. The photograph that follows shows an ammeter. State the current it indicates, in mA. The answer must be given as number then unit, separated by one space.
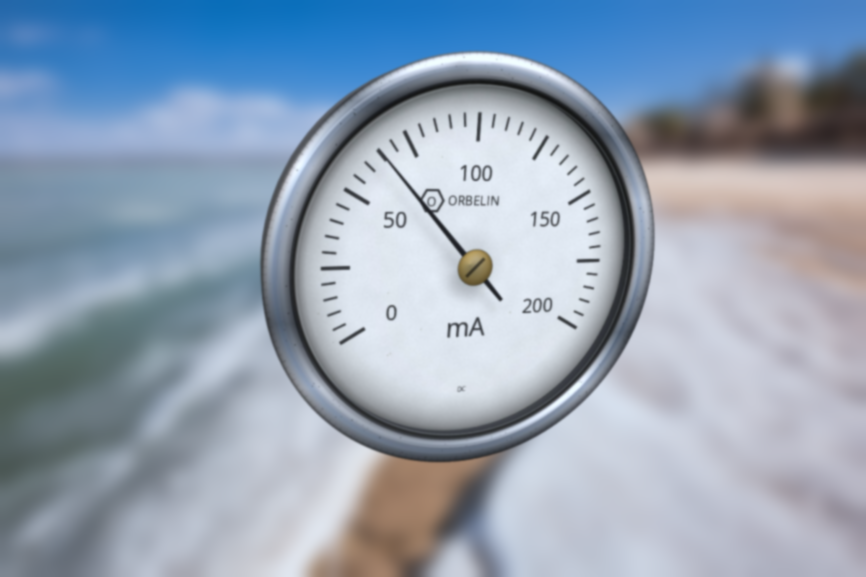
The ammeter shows 65 mA
